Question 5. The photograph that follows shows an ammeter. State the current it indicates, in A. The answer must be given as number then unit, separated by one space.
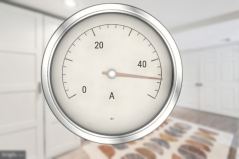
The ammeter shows 45 A
